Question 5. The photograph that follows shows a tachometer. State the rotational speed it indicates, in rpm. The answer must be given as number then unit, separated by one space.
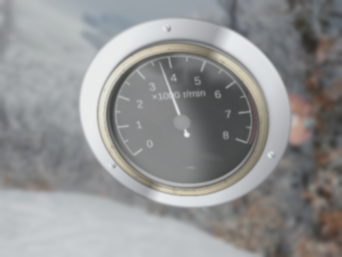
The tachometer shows 3750 rpm
